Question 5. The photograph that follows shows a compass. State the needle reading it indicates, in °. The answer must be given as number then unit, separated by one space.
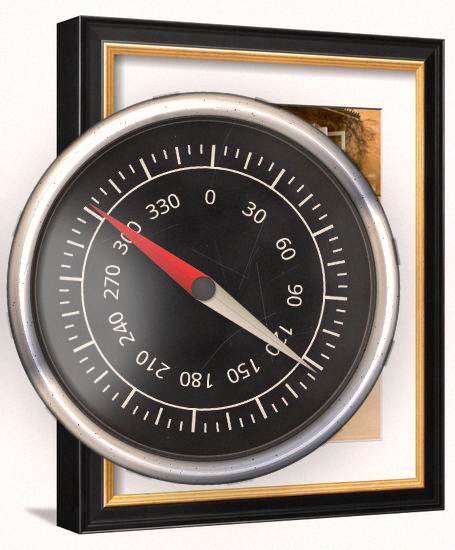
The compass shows 302.5 °
